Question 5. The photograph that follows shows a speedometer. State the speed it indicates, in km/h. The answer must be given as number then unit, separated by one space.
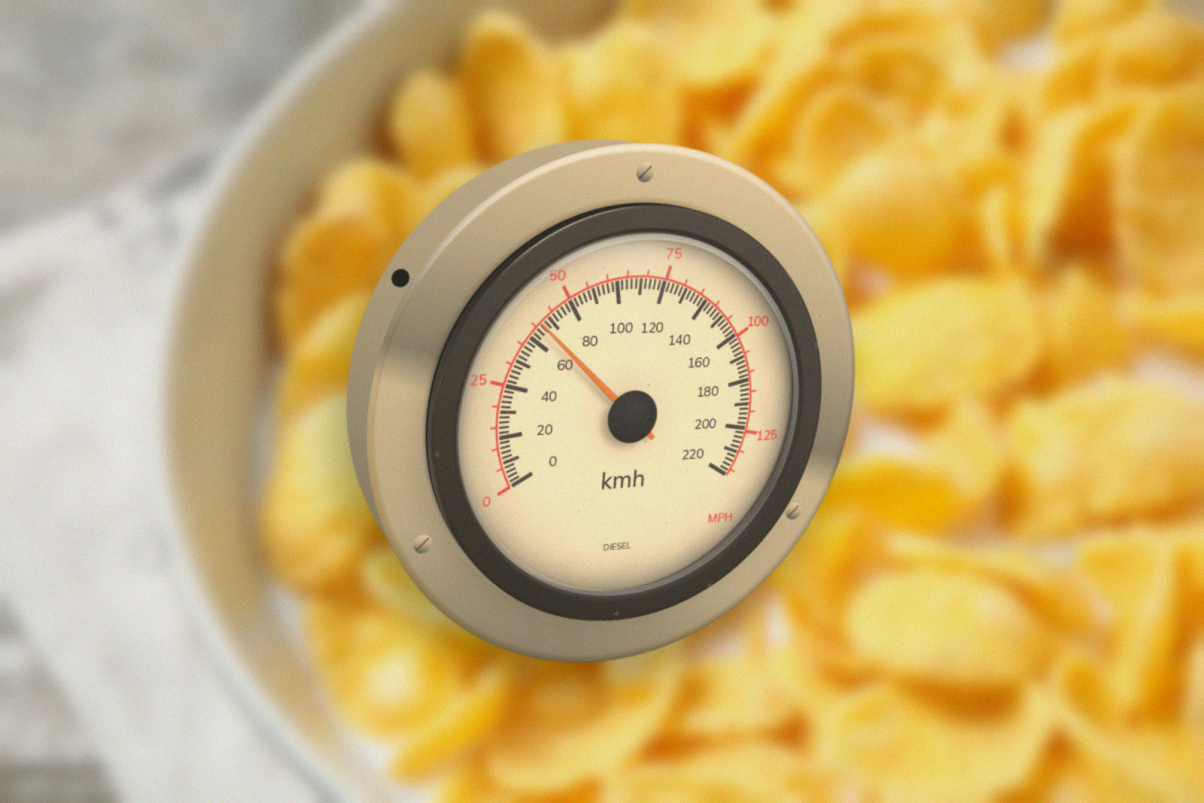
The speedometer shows 66 km/h
